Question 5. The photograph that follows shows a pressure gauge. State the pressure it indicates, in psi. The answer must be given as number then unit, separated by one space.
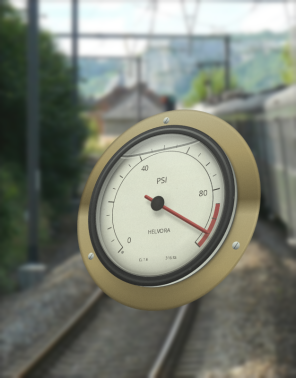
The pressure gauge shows 95 psi
